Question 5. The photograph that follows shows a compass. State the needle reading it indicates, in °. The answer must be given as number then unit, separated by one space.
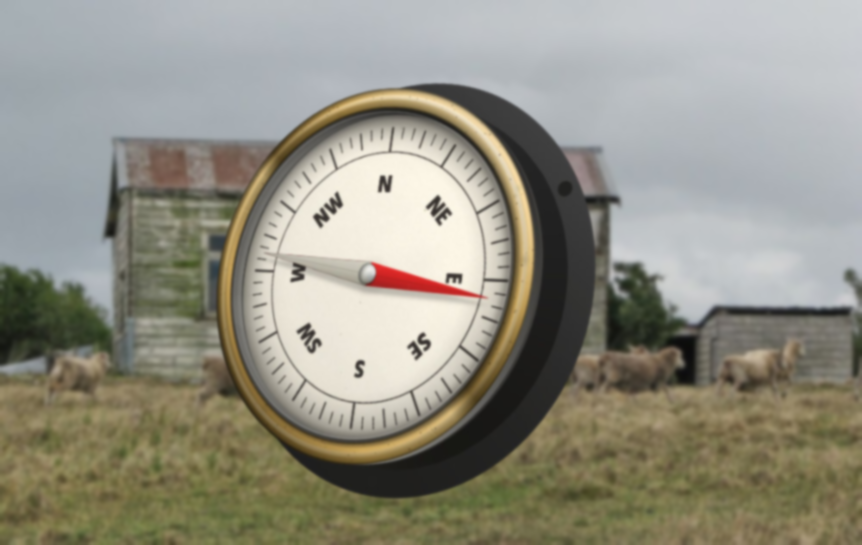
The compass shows 97.5 °
